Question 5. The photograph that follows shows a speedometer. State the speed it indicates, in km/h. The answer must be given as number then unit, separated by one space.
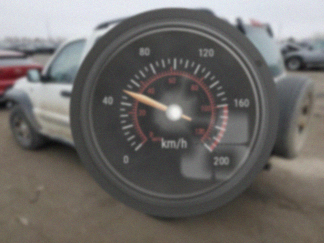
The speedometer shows 50 km/h
